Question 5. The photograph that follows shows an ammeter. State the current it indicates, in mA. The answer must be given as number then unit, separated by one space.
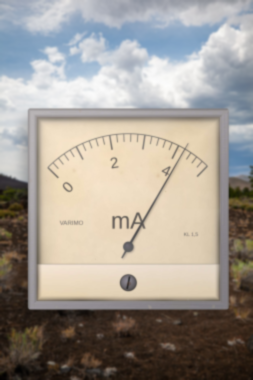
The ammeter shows 4.2 mA
